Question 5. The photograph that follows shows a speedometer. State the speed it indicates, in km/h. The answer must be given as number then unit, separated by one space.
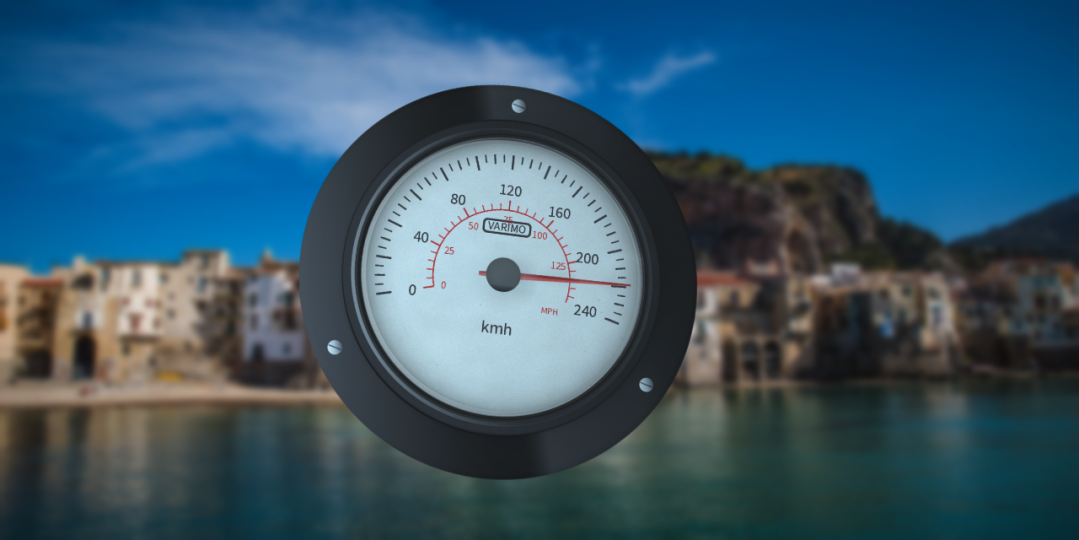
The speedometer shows 220 km/h
